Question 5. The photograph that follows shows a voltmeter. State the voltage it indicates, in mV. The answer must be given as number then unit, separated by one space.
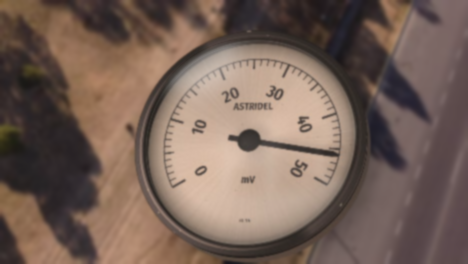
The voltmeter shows 46 mV
